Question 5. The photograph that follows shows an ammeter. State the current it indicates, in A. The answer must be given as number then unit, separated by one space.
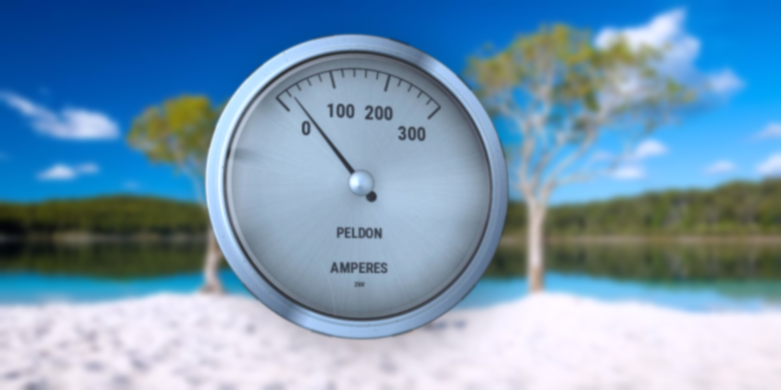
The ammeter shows 20 A
